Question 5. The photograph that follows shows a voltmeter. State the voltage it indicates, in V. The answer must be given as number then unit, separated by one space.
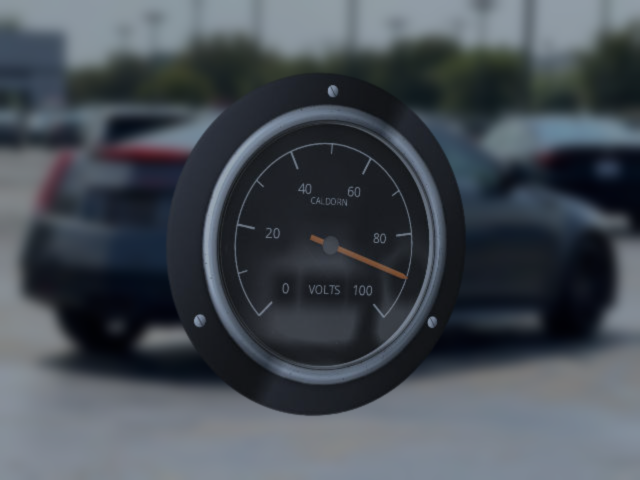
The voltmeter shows 90 V
